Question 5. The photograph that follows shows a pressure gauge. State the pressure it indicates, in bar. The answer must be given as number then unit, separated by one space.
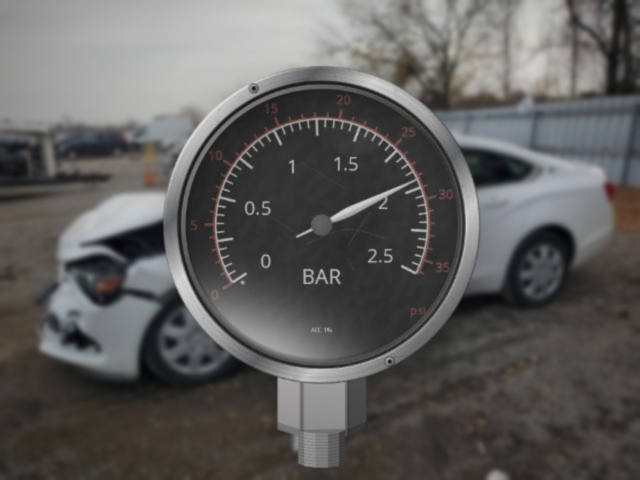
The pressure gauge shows 1.95 bar
